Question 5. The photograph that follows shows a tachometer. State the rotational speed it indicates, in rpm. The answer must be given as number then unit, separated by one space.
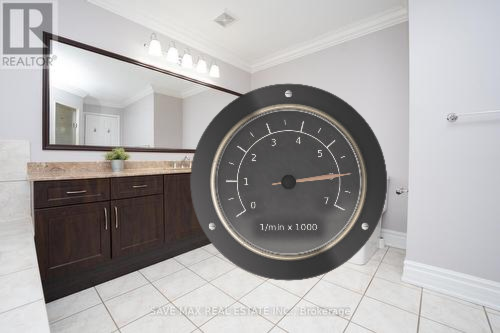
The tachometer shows 6000 rpm
